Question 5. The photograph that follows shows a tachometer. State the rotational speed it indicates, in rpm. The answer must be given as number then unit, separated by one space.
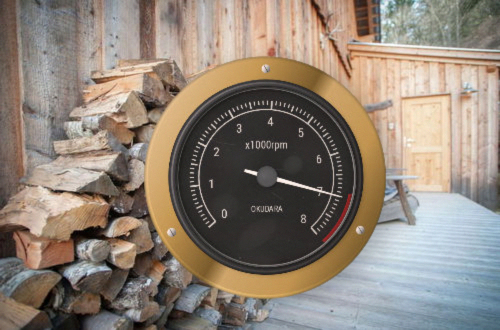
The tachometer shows 7000 rpm
